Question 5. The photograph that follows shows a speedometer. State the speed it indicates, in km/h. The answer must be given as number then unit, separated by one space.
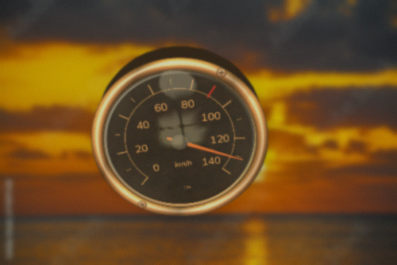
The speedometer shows 130 km/h
